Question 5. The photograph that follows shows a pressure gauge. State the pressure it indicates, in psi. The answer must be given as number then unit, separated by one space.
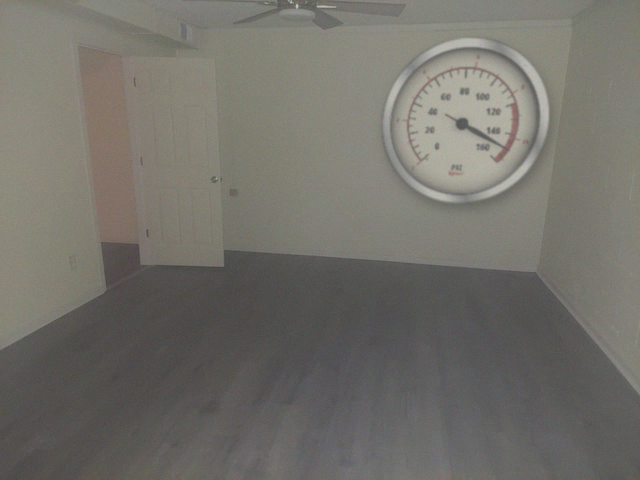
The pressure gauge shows 150 psi
